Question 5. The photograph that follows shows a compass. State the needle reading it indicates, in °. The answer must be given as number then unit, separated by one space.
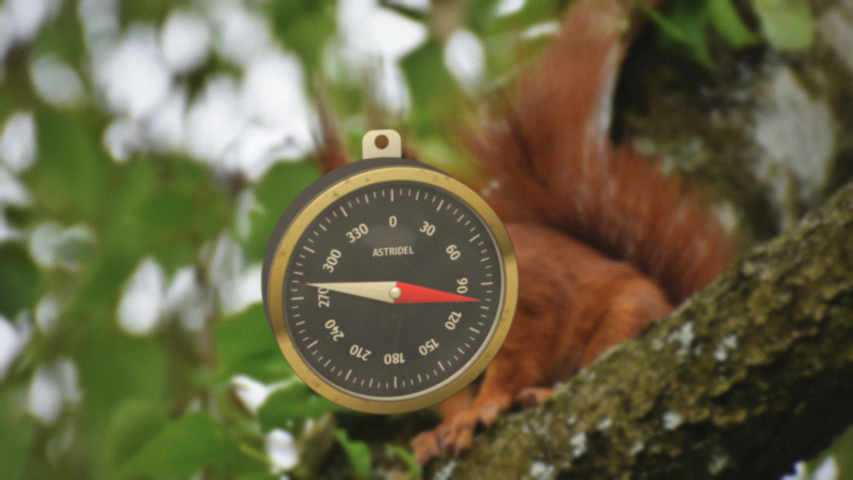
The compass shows 100 °
